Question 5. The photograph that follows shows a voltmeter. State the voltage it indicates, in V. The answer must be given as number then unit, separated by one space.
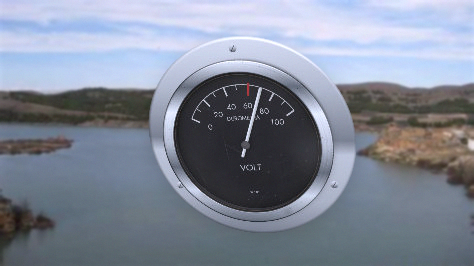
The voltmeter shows 70 V
